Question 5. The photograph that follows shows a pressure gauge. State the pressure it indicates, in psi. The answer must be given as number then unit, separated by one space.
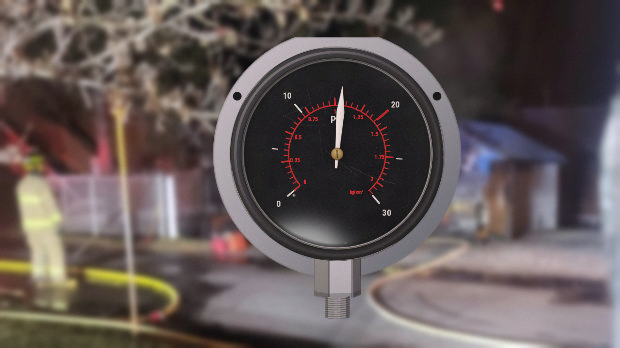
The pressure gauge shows 15 psi
